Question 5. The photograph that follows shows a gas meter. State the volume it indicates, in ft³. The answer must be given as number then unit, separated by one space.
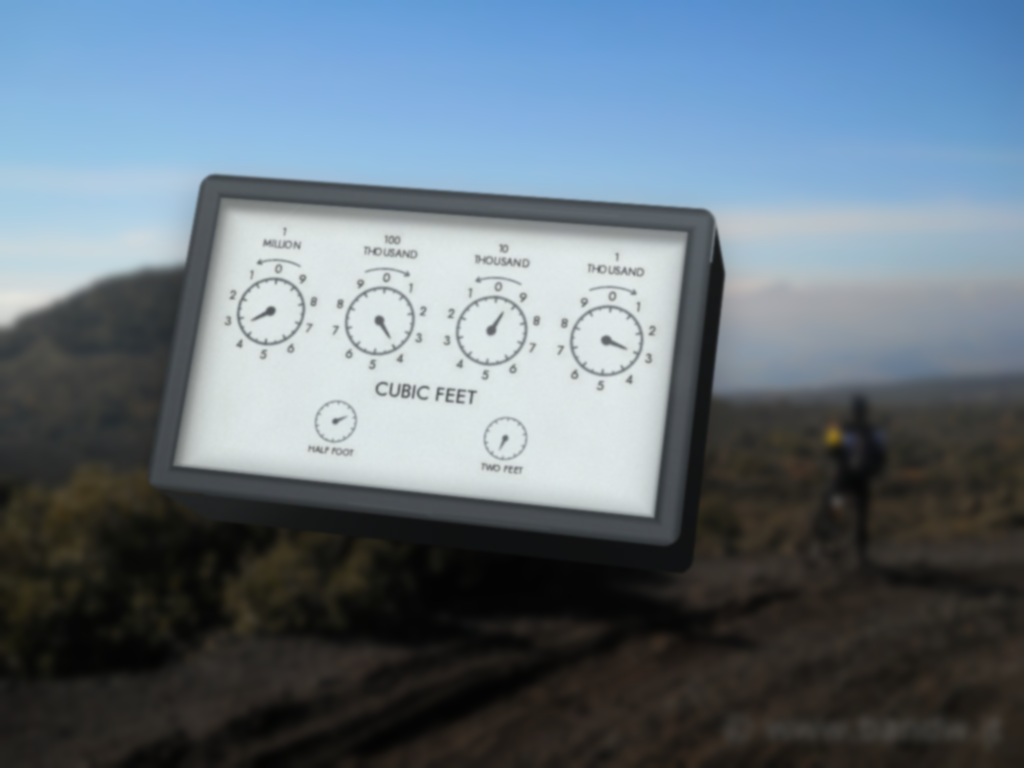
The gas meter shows 339300 ft³
